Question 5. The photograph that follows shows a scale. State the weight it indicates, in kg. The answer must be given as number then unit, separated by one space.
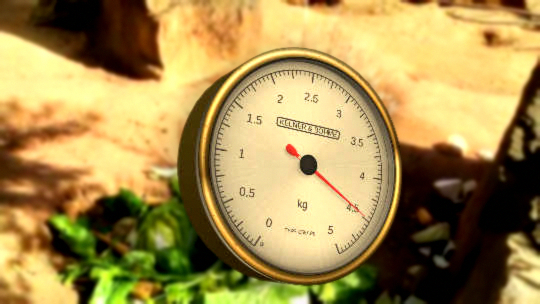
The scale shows 4.5 kg
